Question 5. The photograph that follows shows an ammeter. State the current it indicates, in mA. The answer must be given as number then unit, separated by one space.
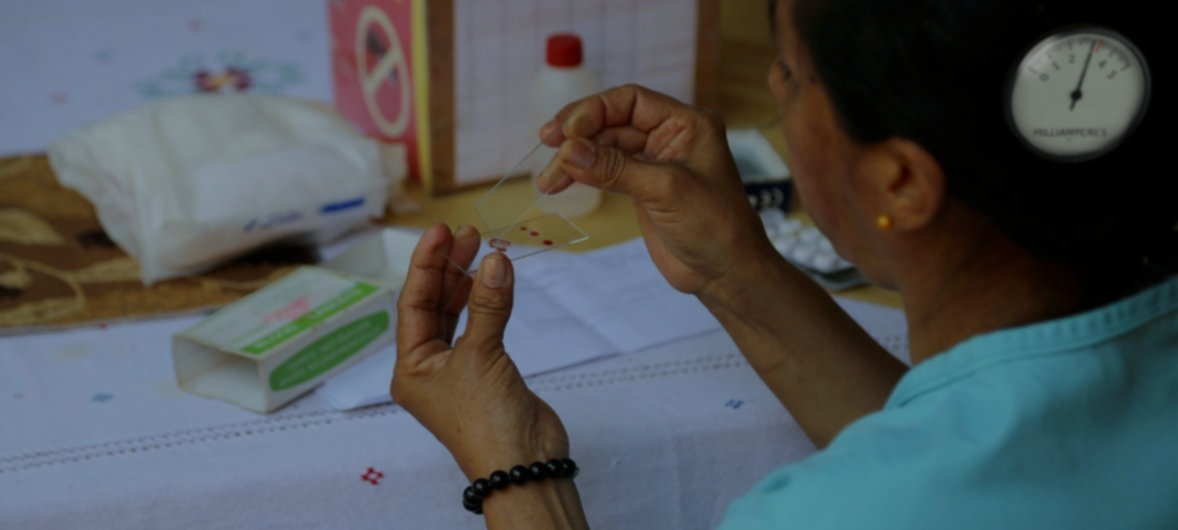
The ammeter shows 3 mA
